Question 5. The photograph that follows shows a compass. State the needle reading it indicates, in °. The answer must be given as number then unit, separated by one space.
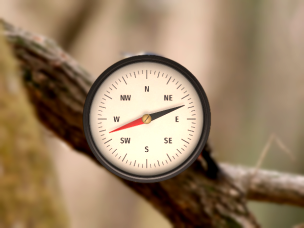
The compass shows 250 °
